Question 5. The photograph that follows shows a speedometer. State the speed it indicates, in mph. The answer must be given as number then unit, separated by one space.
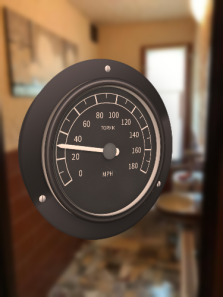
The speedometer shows 30 mph
